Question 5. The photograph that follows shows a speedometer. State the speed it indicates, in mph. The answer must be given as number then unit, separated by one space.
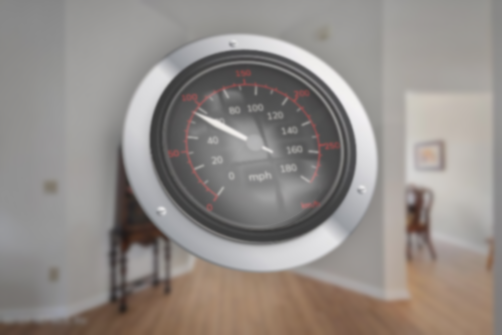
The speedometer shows 55 mph
